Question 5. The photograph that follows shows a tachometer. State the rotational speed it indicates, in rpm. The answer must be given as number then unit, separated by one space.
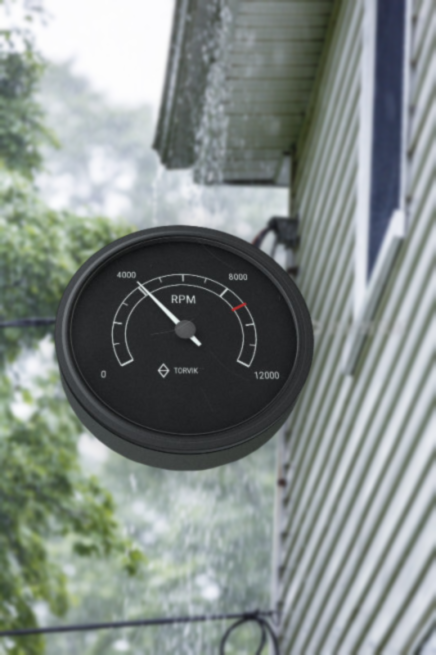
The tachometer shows 4000 rpm
